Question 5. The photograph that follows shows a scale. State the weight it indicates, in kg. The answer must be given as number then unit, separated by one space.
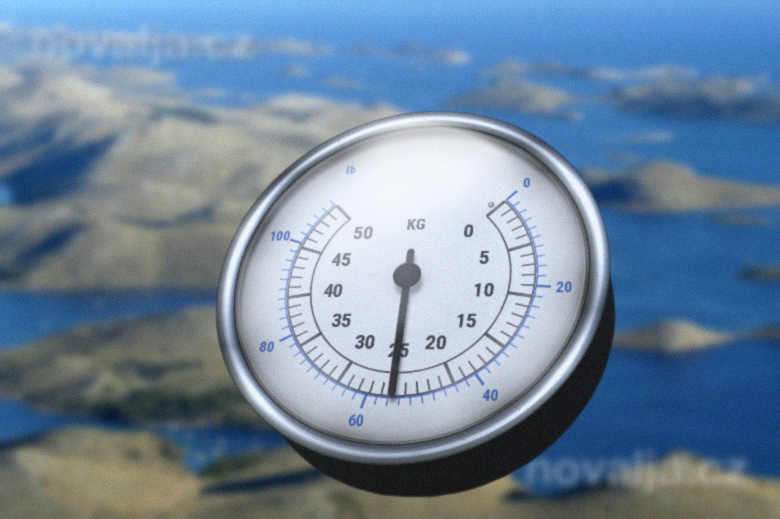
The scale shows 25 kg
